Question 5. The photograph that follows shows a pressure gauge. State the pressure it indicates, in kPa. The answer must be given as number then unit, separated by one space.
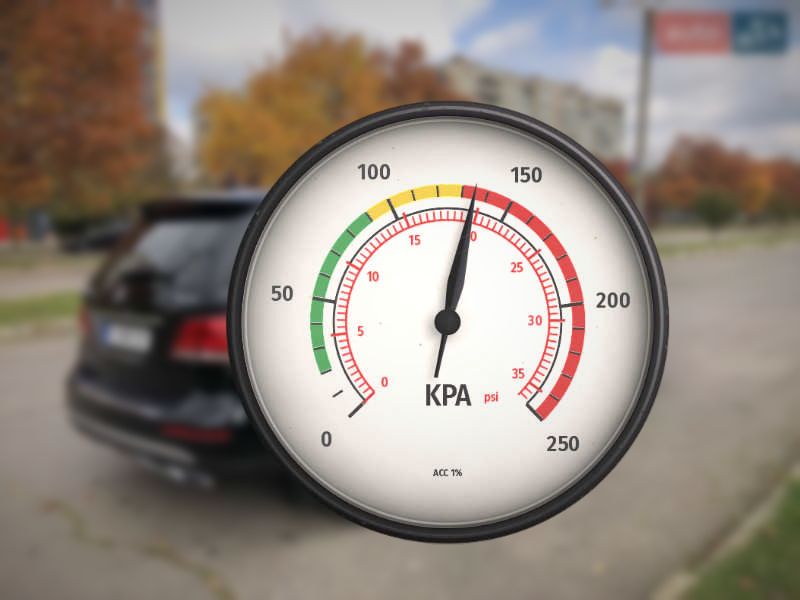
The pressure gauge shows 135 kPa
